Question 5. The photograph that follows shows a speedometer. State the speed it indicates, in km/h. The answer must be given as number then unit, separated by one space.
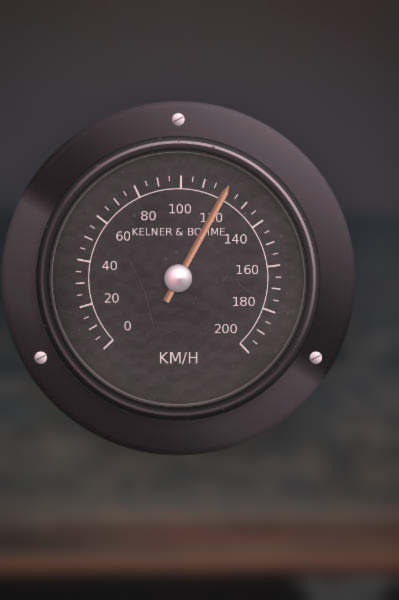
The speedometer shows 120 km/h
